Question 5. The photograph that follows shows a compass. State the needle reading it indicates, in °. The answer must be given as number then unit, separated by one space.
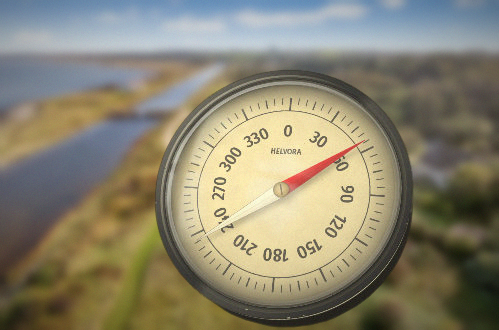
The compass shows 55 °
